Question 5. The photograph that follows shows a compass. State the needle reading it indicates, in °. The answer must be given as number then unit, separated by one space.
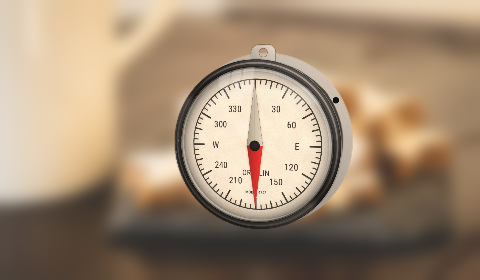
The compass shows 180 °
